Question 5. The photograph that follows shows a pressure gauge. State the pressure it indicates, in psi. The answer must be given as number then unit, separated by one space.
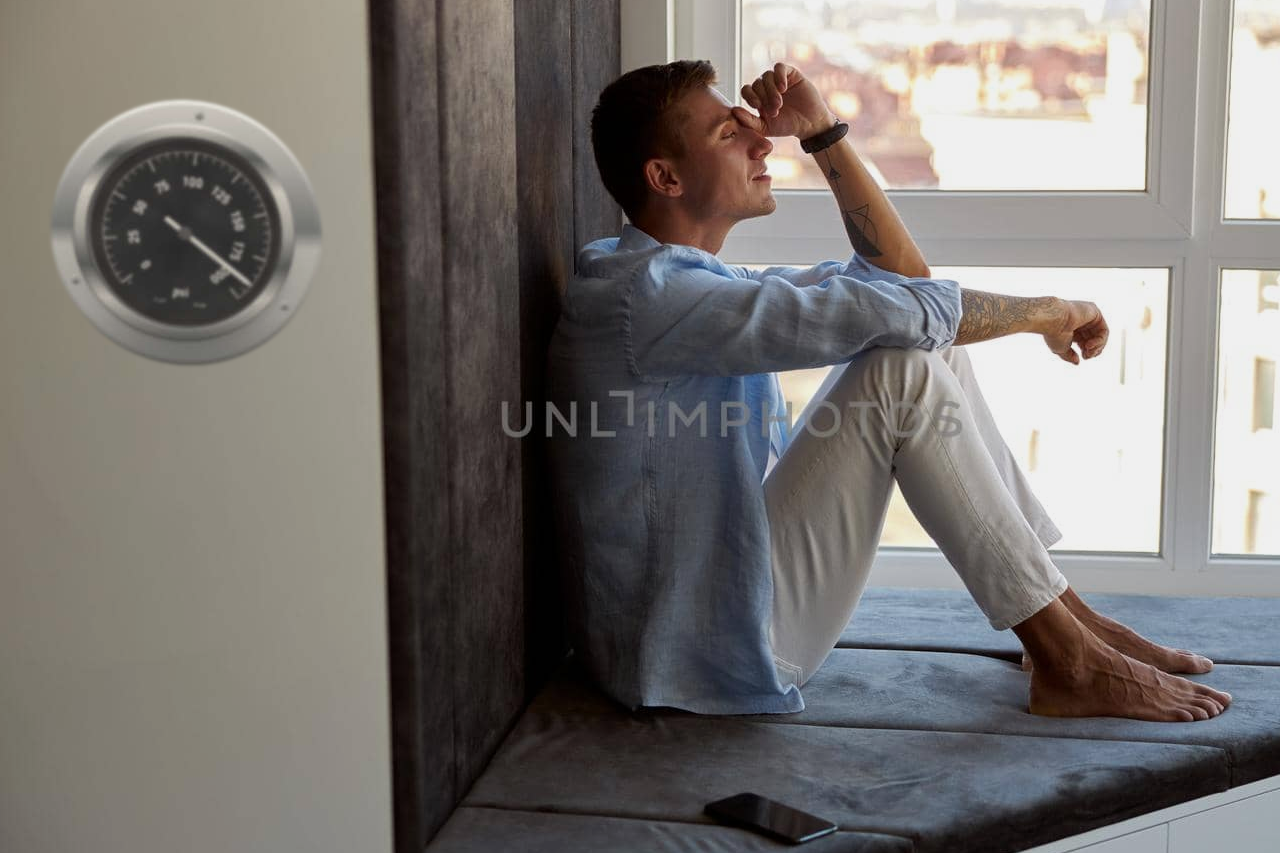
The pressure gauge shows 190 psi
